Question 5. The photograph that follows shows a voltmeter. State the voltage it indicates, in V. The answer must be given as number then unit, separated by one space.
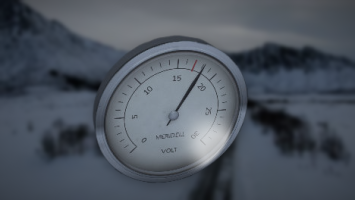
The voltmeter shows 18 V
